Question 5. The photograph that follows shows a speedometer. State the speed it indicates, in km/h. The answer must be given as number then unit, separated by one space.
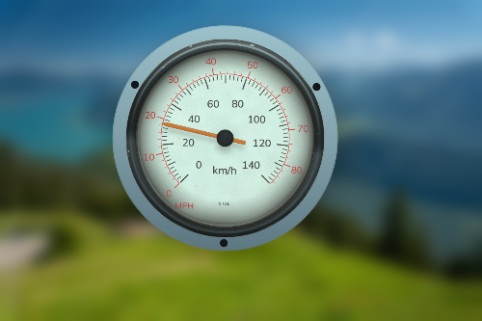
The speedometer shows 30 km/h
